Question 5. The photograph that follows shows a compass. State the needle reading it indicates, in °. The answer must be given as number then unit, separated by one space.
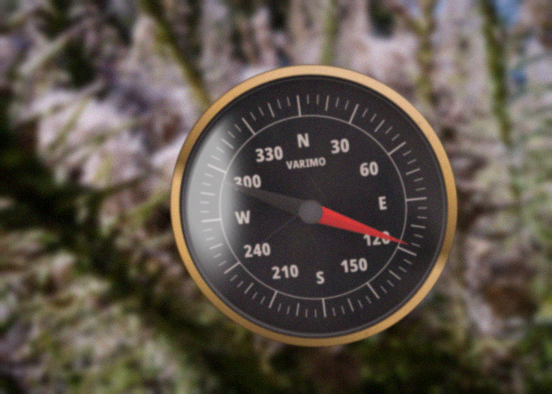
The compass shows 115 °
